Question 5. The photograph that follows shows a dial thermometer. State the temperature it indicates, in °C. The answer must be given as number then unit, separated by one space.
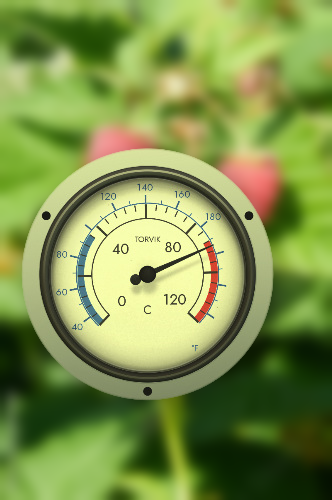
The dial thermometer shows 90 °C
